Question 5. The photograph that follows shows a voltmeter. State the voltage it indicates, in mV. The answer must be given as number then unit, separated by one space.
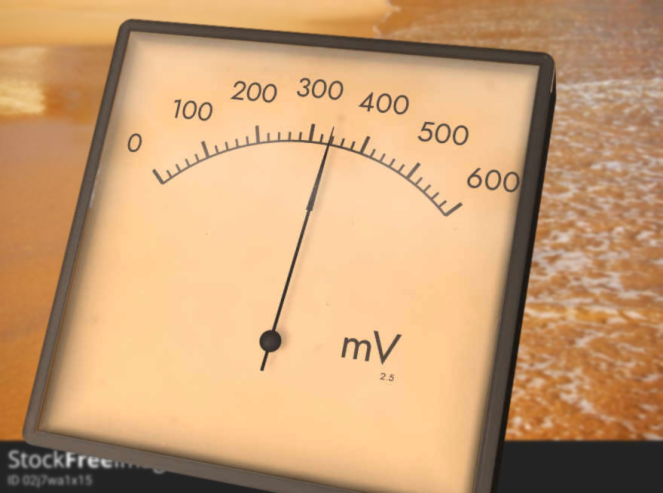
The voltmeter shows 340 mV
